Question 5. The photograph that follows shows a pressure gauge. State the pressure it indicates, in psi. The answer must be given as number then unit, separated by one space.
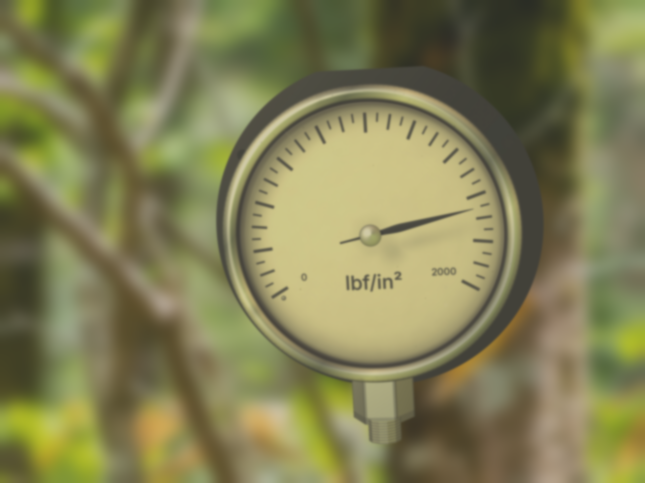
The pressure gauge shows 1650 psi
